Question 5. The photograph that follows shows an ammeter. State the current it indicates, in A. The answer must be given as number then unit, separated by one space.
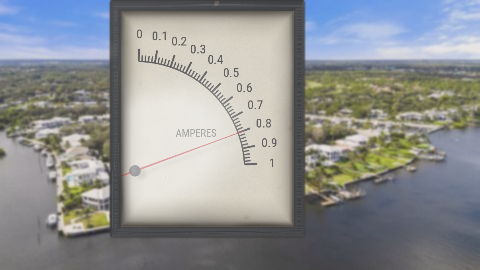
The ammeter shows 0.8 A
